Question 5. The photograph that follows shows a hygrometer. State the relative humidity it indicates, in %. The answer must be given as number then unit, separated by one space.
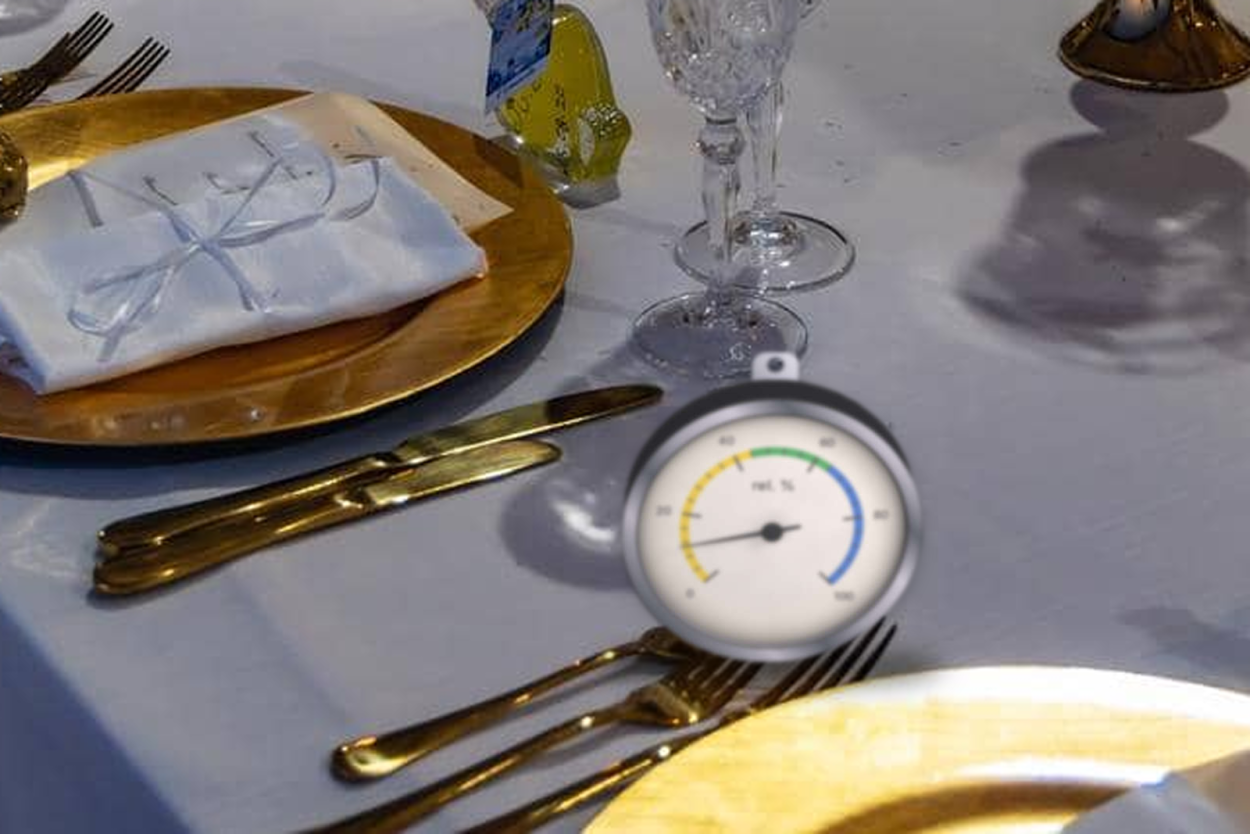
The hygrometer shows 12 %
